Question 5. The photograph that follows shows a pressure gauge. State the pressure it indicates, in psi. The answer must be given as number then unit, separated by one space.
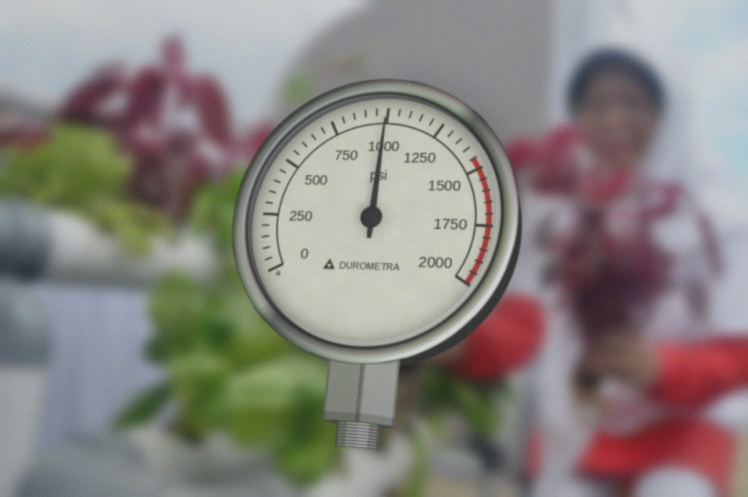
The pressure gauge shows 1000 psi
